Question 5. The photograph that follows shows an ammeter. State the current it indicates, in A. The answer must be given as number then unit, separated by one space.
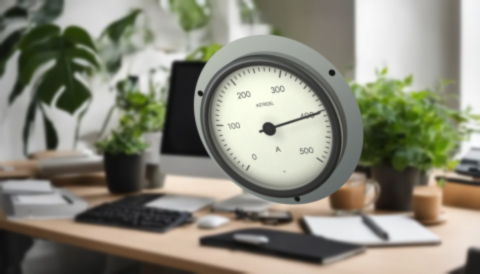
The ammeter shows 400 A
